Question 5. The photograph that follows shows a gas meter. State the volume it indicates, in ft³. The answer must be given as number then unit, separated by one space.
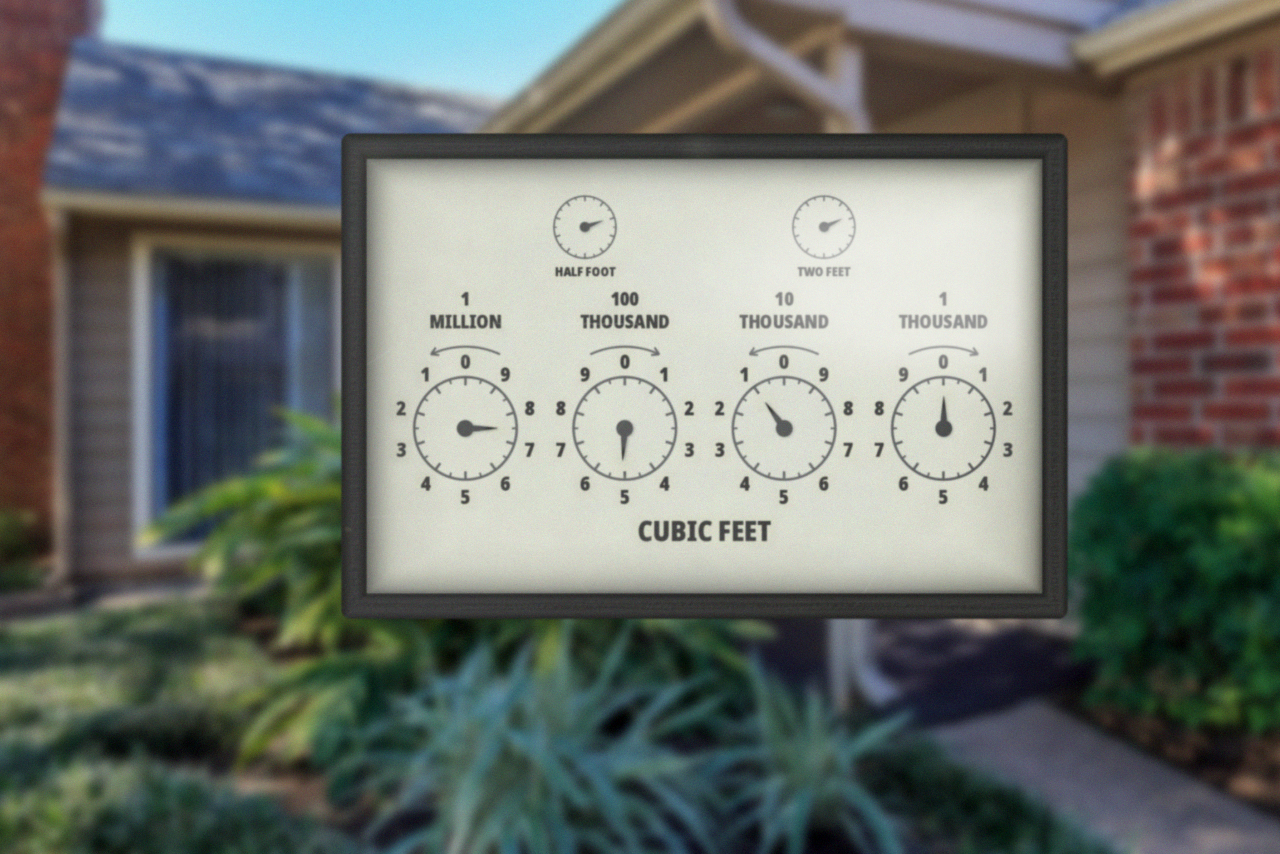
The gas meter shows 751000 ft³
